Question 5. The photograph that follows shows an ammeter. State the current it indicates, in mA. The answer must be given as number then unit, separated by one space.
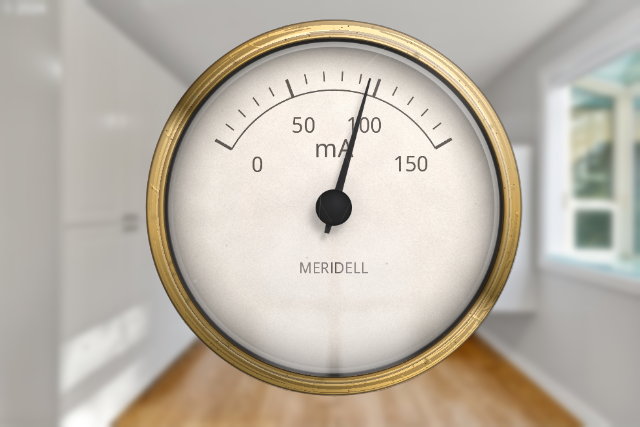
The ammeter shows 95 mA
